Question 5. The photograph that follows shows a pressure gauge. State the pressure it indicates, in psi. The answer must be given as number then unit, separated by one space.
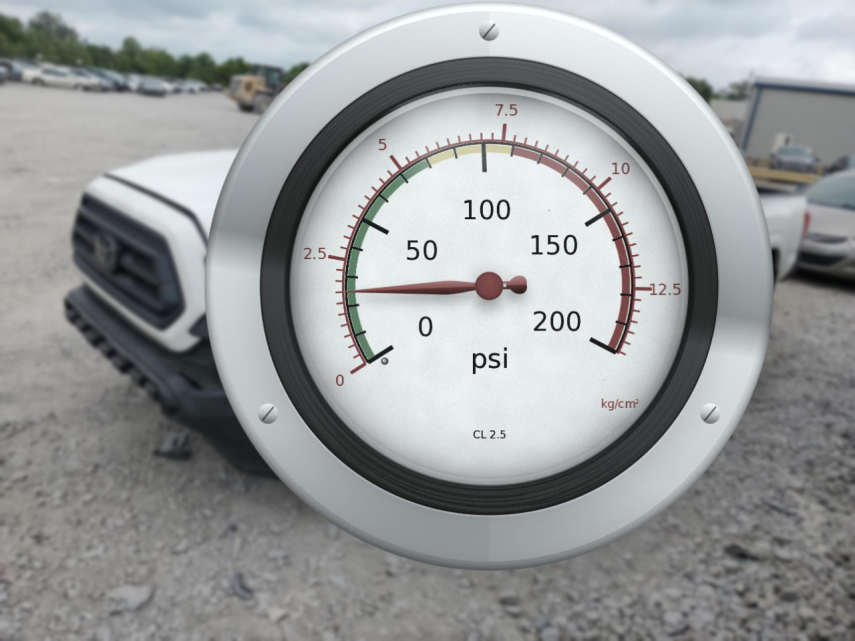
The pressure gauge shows 25 psi
